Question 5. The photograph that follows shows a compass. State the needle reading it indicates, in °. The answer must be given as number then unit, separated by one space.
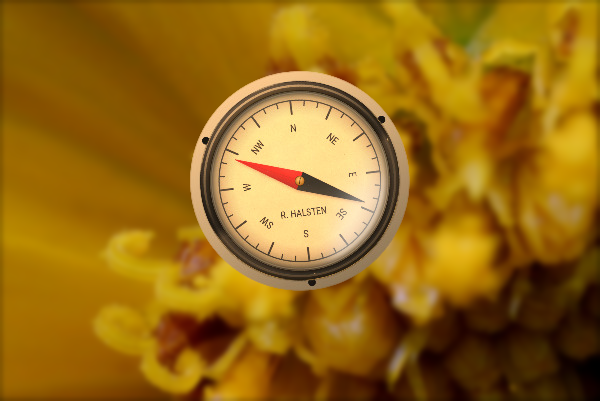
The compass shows 295 °
